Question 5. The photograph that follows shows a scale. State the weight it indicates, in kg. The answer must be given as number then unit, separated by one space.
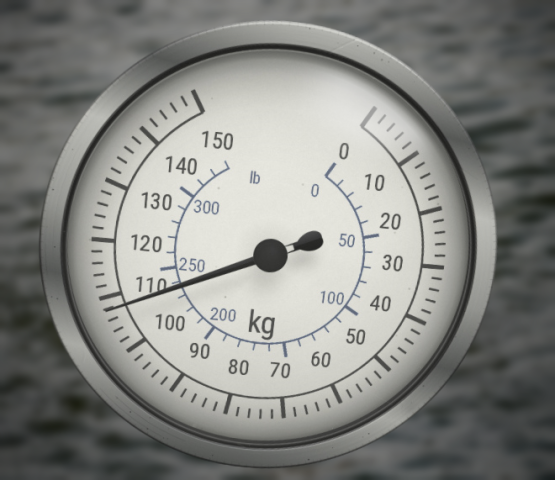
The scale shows 108 kg
